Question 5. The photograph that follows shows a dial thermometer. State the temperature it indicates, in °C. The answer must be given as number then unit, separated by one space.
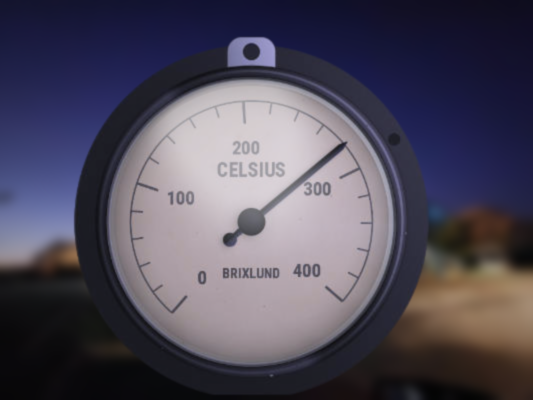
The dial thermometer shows 280 °C
